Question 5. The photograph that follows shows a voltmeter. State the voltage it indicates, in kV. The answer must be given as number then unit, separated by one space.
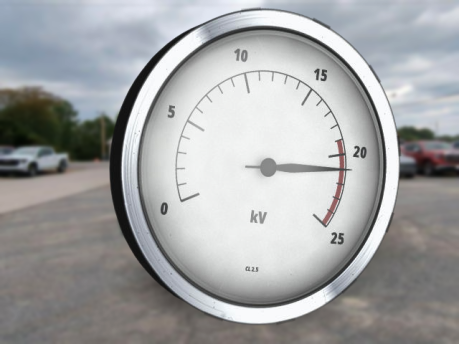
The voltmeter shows 21 kV
